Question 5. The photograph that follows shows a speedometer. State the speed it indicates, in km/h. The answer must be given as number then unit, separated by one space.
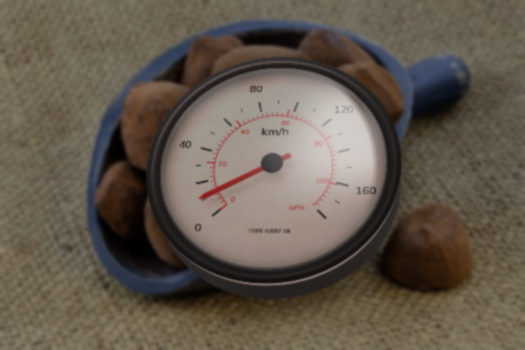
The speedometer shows 10 km/h
